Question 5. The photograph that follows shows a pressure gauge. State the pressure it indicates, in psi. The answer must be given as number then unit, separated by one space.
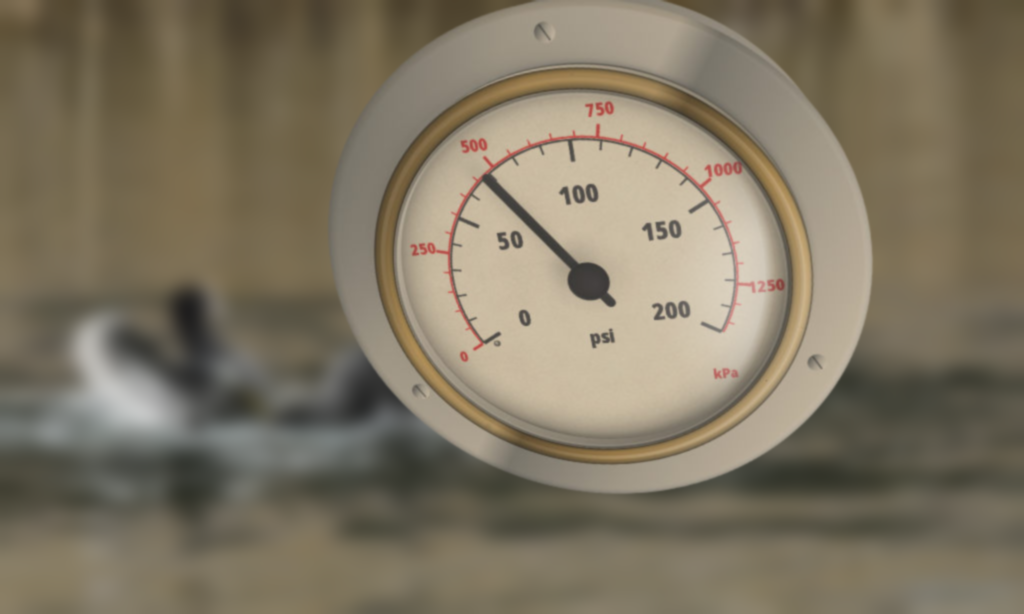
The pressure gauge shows 70 psi
